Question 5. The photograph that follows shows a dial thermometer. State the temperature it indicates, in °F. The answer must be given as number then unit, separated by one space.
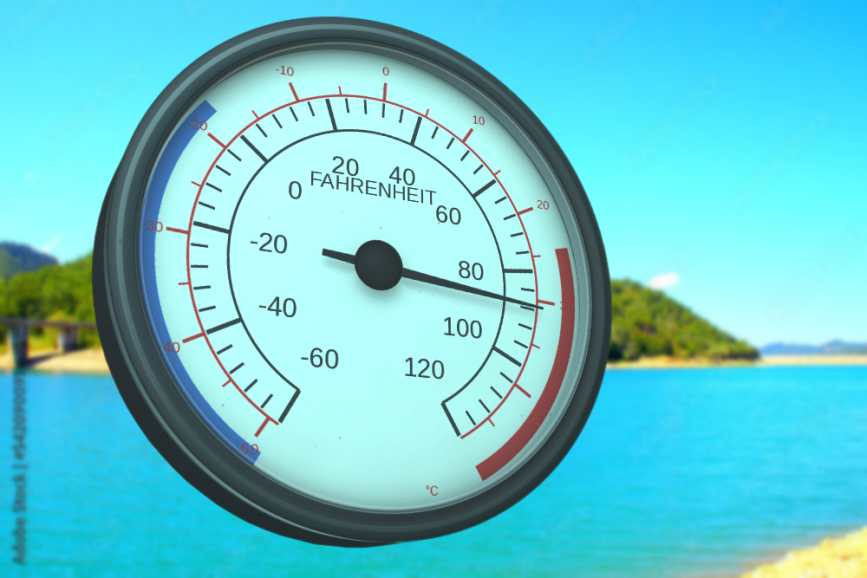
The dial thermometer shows 88 °F
